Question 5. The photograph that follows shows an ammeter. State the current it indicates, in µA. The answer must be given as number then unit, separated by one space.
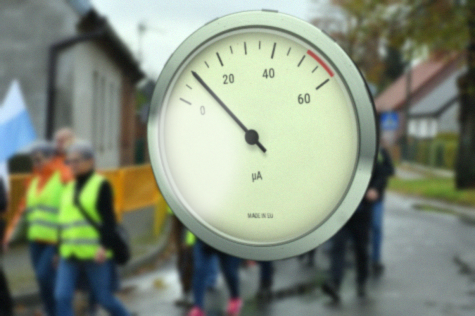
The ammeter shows 10 µA
